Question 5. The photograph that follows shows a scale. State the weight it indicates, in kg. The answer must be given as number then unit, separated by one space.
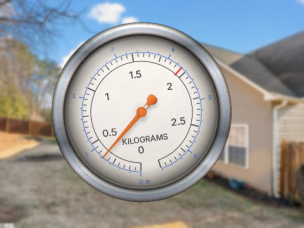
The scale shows 0.35 kg
